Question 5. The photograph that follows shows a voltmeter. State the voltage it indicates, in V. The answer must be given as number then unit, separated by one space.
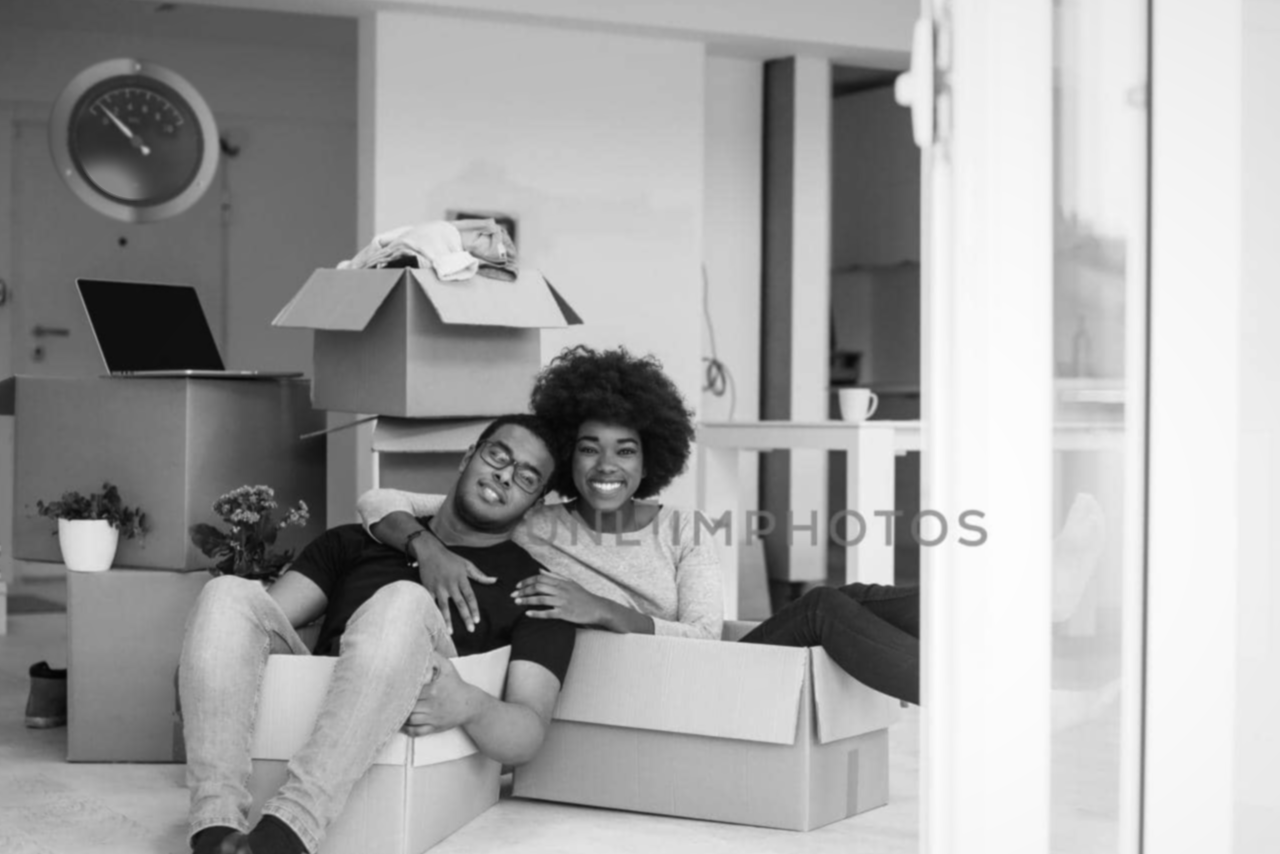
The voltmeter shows 1 V
